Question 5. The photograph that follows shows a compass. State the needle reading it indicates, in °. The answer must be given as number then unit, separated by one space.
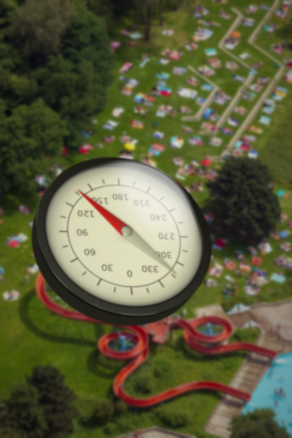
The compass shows 135 °
